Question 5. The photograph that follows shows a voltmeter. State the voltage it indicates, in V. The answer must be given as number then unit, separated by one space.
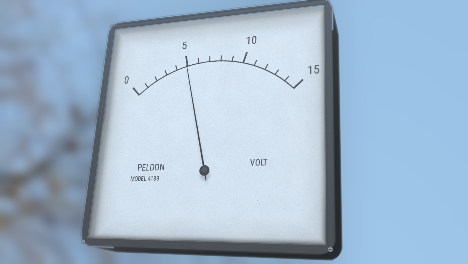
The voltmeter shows 5 V
